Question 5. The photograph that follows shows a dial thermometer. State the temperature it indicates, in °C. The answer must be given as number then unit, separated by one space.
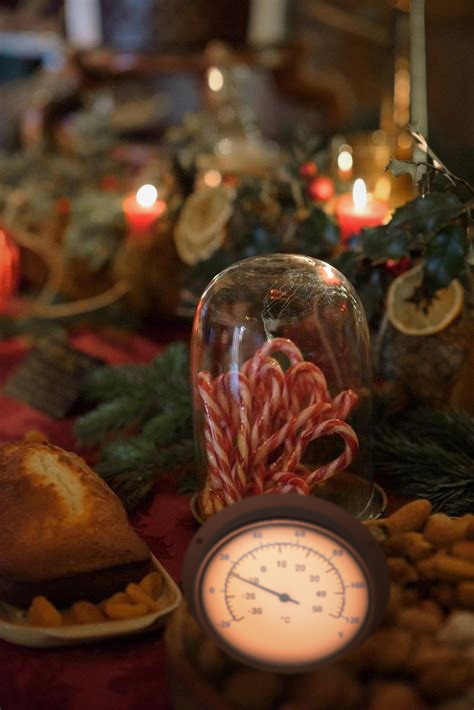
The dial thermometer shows -10 °C
